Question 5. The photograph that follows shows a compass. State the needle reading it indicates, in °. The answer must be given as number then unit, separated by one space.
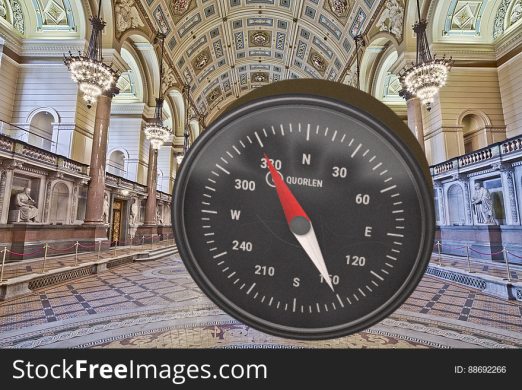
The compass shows 330 °
